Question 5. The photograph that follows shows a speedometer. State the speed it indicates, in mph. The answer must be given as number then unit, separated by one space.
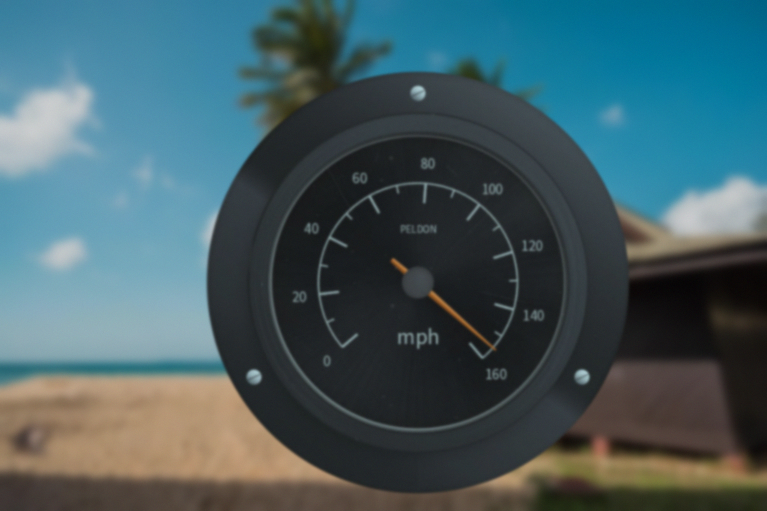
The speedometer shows 155 mph
